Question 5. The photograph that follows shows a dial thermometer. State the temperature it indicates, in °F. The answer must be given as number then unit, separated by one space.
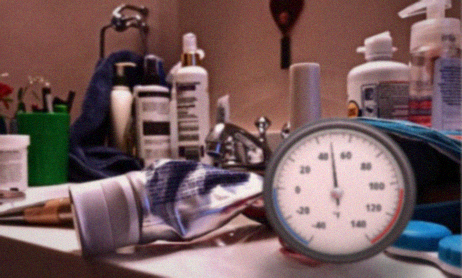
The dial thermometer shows 48 °F
